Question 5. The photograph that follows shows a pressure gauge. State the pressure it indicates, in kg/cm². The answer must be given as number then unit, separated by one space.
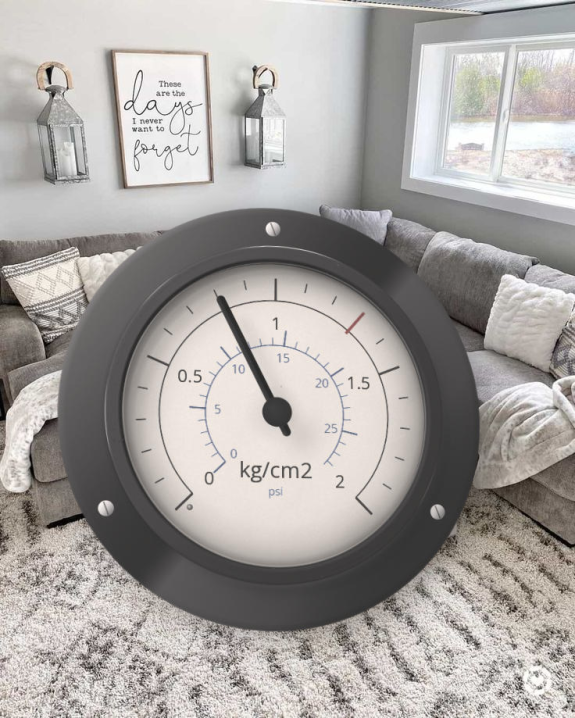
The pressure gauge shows 0.8 kg/cm²
